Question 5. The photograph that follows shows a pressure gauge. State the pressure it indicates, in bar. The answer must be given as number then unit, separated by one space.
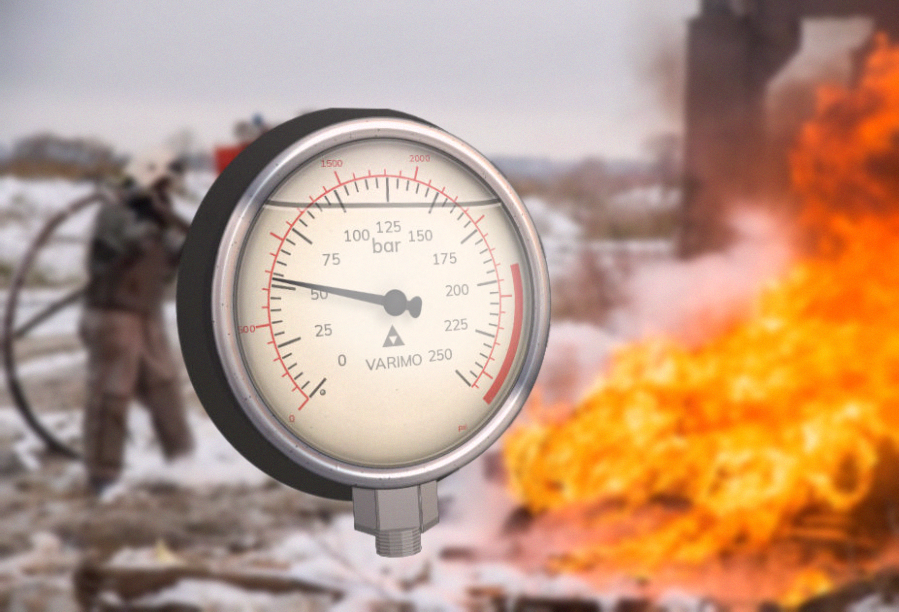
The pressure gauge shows 52.5 bar
